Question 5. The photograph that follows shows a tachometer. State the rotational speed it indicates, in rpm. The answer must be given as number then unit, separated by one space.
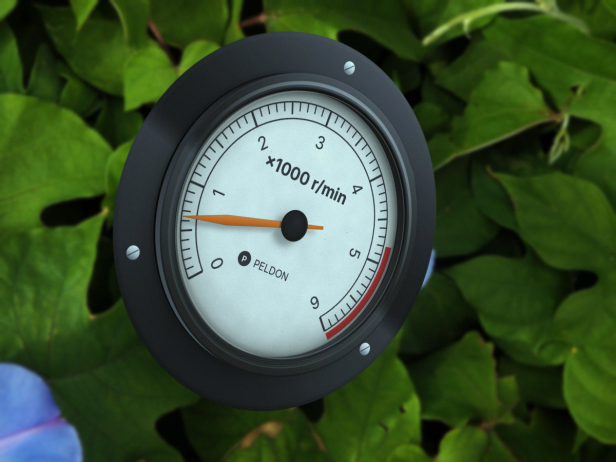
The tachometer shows 650 rpm
